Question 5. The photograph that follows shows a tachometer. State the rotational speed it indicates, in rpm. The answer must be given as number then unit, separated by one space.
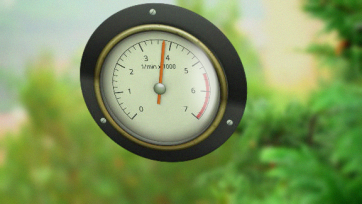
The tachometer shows 3800 rpm
